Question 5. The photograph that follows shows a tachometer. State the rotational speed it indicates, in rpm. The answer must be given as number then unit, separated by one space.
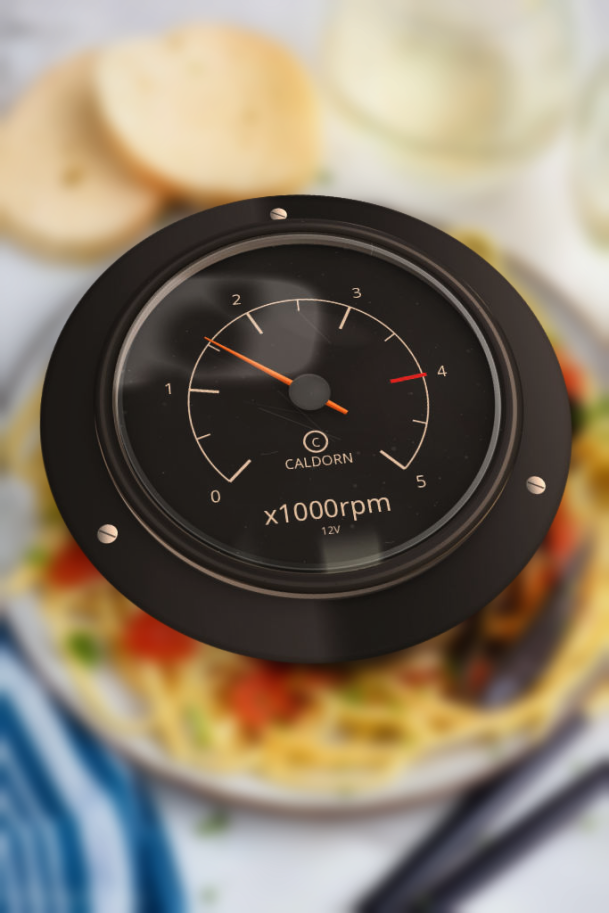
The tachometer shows 1500 rpm
